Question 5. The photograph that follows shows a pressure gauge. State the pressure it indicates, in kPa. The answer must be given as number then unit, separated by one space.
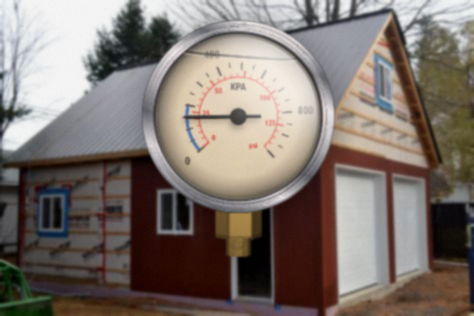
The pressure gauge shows 150 kPa
